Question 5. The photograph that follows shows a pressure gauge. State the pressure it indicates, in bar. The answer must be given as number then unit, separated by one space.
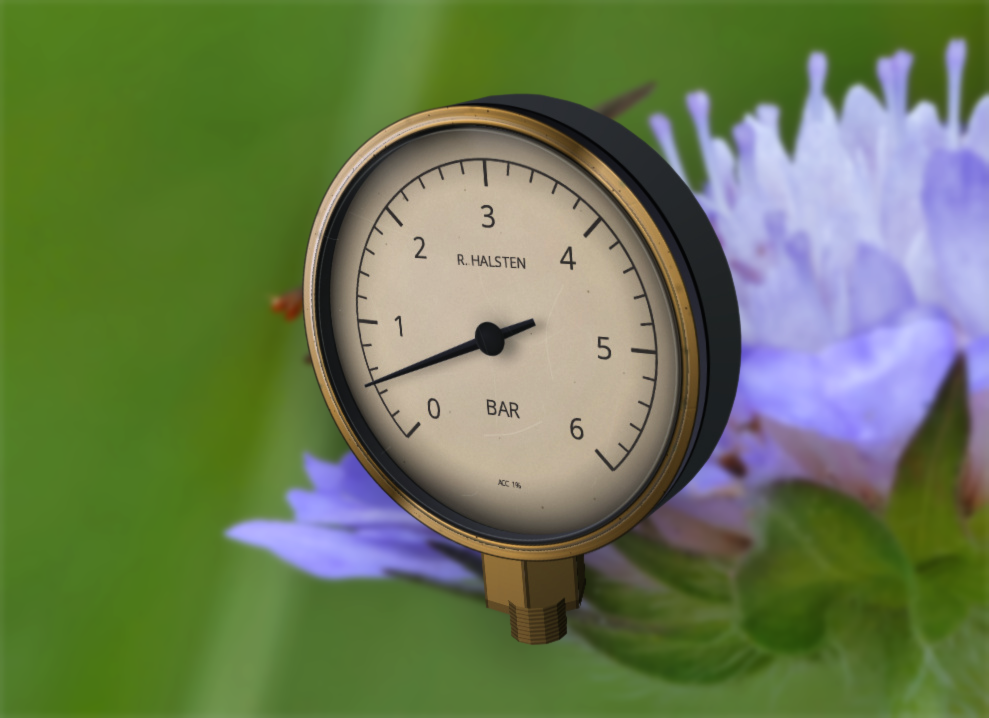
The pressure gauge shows 0.5 bar
